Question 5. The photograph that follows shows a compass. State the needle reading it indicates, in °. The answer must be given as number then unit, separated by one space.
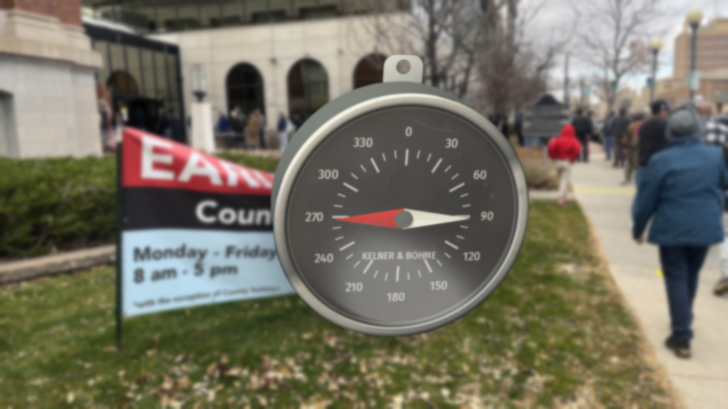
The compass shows 270 °
